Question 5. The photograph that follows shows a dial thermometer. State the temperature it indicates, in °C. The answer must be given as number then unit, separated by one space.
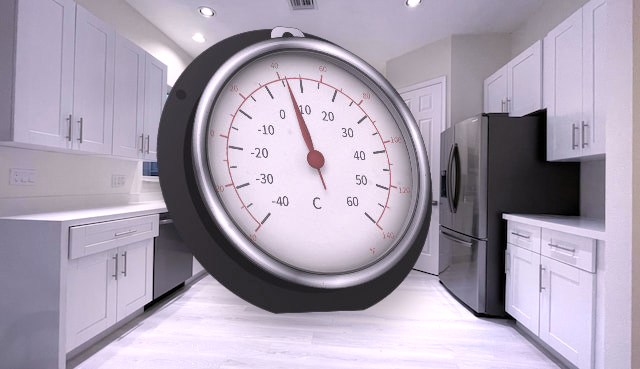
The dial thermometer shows 5 °C
